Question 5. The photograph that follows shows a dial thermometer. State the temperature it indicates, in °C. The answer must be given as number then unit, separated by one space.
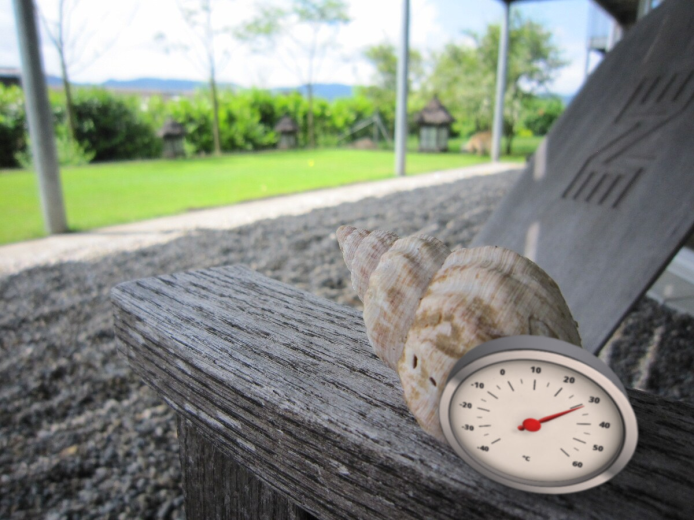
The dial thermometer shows 30 °C
